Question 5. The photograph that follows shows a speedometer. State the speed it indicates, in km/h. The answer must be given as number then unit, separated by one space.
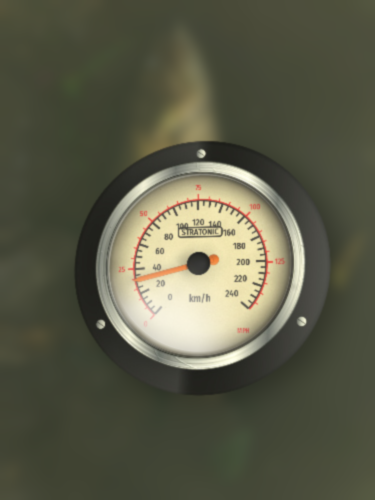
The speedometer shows 30 km/h
